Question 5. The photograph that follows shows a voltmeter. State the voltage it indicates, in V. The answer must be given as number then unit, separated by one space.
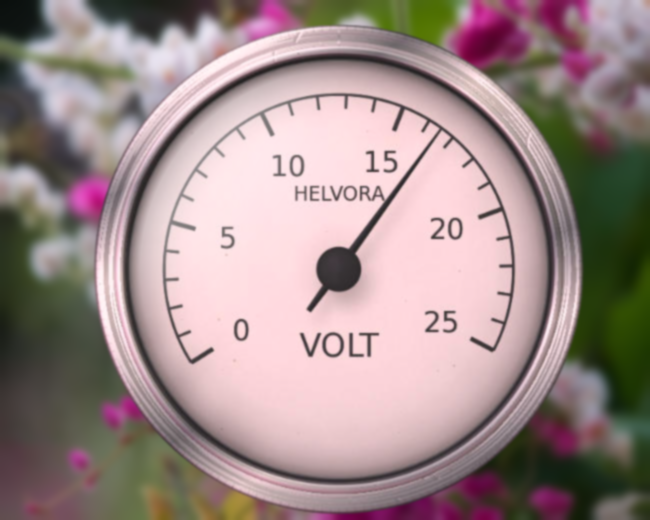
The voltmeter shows 16.5 V
